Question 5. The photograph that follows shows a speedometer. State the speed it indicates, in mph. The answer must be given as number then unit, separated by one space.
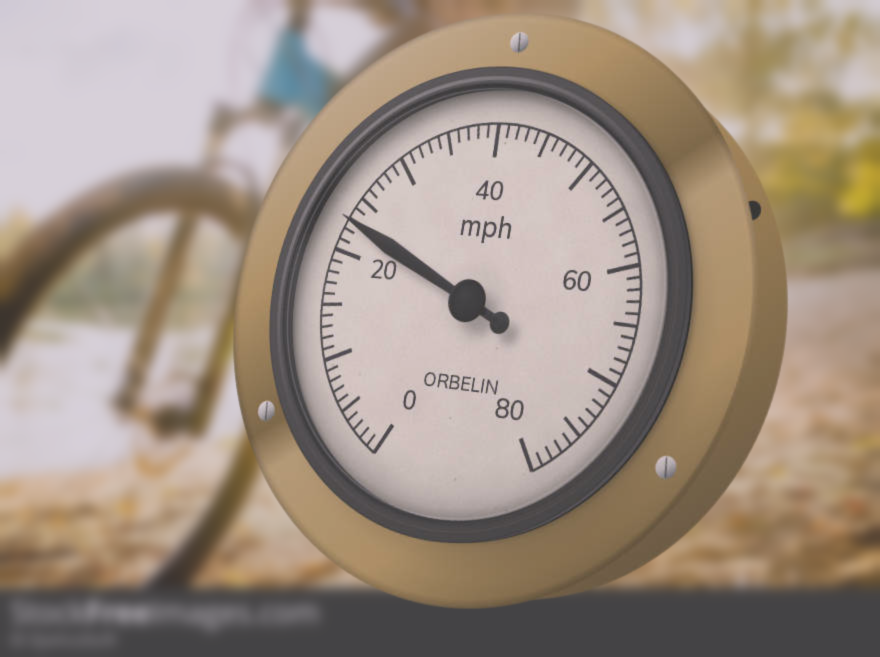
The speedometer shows 23 mph
